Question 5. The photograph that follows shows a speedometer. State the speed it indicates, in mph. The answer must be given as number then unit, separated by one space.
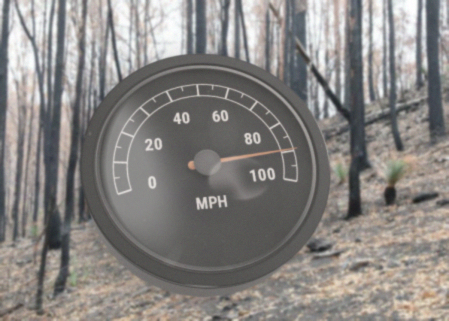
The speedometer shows 90 mph
